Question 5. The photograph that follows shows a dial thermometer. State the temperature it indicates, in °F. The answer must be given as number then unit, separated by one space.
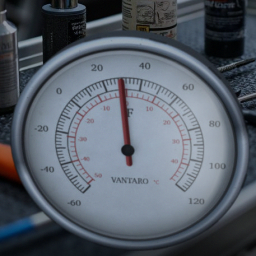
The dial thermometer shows 30 °F
